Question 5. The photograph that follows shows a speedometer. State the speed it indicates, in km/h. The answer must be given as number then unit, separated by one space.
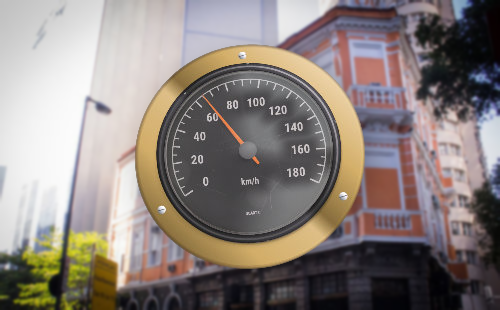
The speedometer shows 65 km/h
